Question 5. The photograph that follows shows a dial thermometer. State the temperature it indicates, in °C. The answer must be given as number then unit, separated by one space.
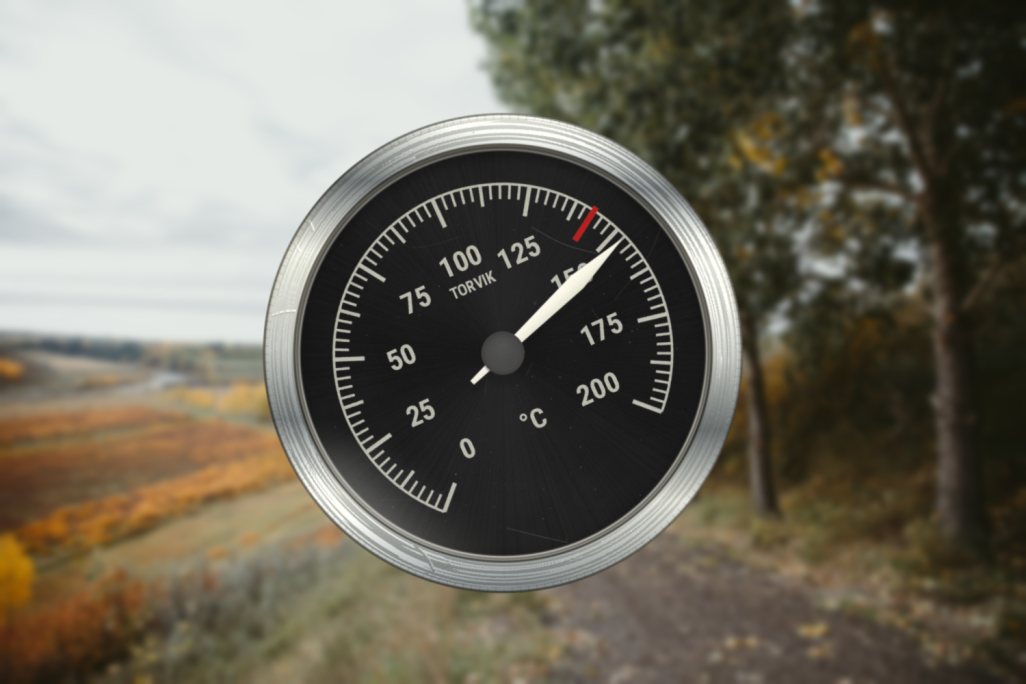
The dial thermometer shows 152.5 °C
